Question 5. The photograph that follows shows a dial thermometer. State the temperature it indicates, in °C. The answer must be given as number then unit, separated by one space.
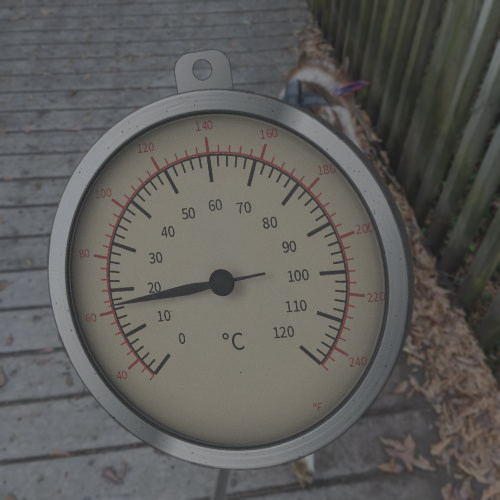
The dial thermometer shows 17 °C
